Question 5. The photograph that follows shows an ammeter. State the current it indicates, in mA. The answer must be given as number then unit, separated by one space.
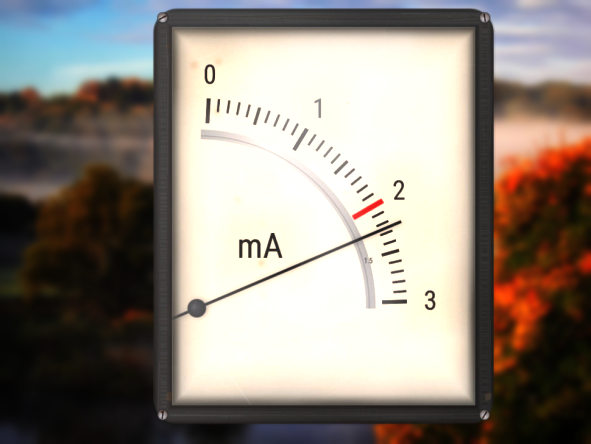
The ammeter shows 2.25 mA
